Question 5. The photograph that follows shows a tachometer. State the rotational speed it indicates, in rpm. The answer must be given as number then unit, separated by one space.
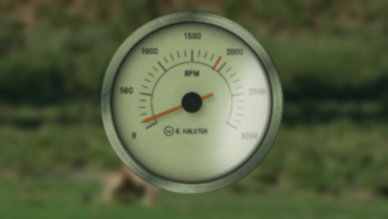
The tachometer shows 100 rpm
